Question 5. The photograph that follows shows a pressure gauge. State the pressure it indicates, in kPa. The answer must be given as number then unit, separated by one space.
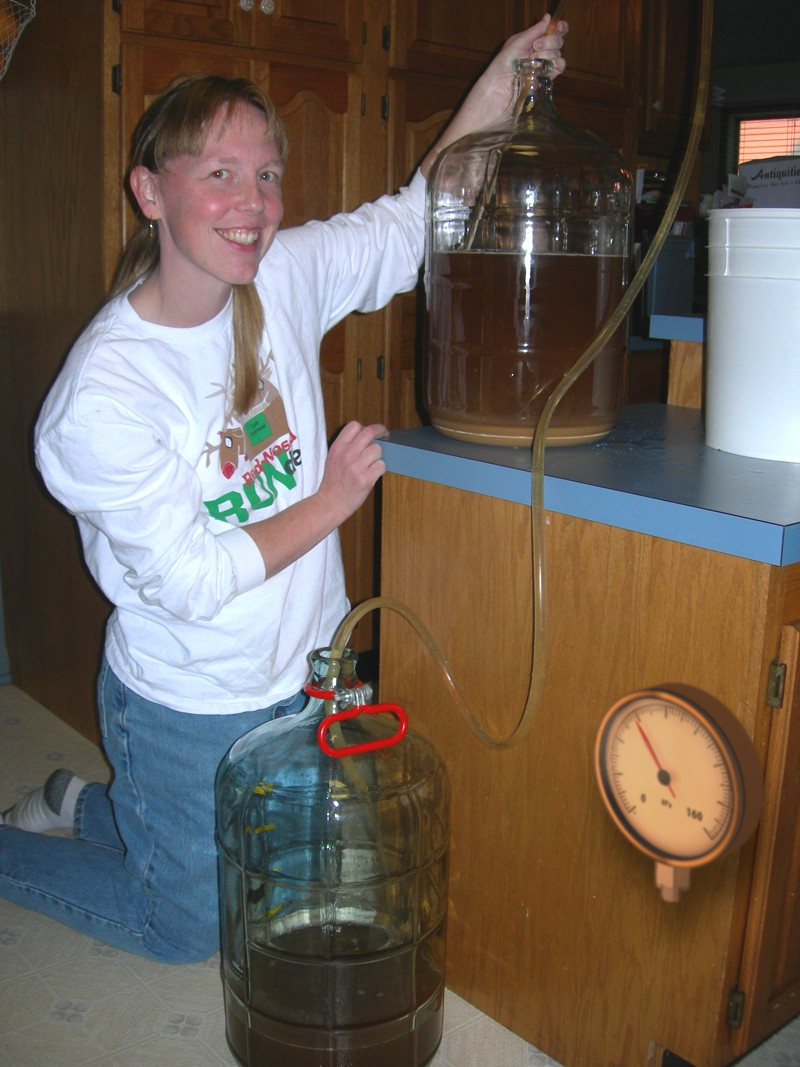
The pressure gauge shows 60 kPa
